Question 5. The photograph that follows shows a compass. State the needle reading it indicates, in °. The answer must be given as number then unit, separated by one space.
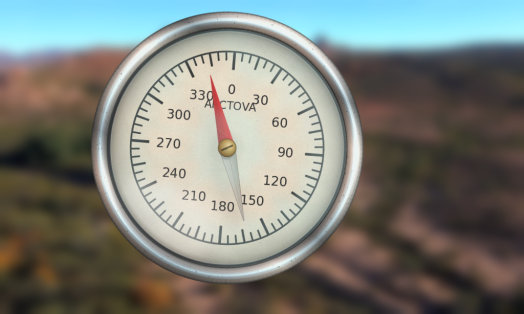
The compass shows 342.5 °
